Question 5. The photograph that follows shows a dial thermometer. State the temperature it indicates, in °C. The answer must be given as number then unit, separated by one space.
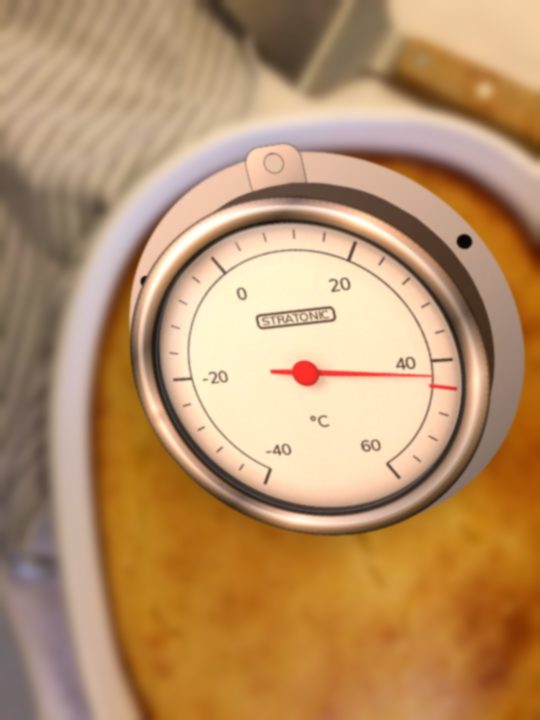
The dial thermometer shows 42 °C
